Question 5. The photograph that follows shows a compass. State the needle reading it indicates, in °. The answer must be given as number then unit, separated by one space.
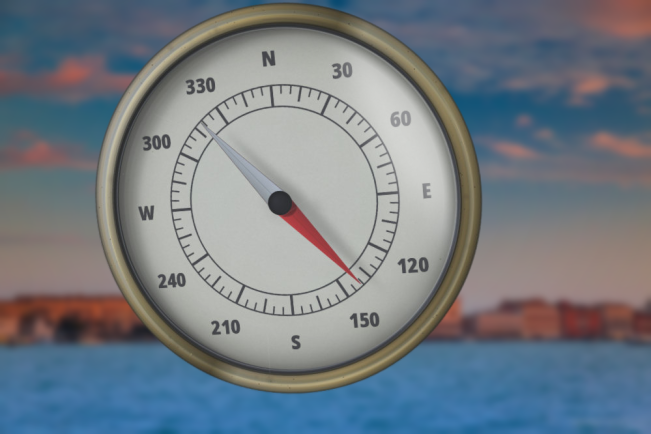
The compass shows 140 °
